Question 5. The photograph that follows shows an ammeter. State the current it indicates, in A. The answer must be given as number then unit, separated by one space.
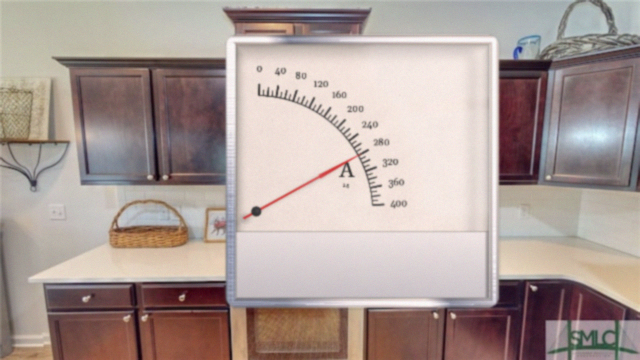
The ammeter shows 280 A
